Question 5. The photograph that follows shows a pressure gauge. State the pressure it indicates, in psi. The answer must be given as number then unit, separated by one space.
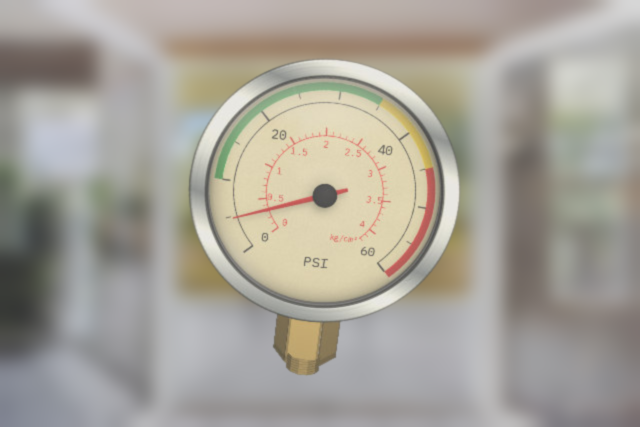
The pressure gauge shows 5 psi
